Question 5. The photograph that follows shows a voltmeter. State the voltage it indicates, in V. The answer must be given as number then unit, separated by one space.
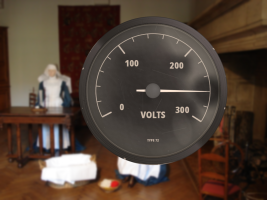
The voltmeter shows 260 V
